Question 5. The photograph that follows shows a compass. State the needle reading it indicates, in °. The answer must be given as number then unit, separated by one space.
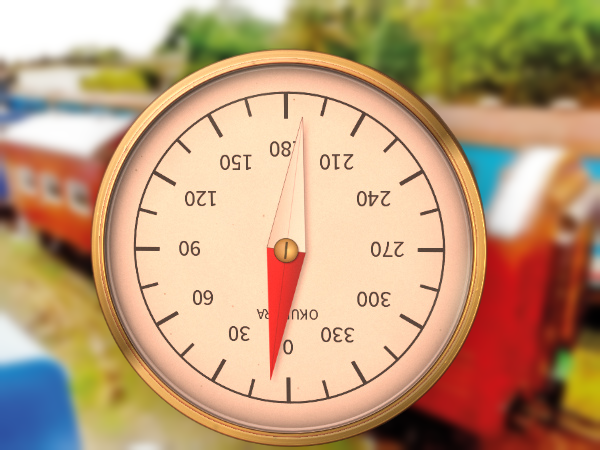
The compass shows 7.5 °
